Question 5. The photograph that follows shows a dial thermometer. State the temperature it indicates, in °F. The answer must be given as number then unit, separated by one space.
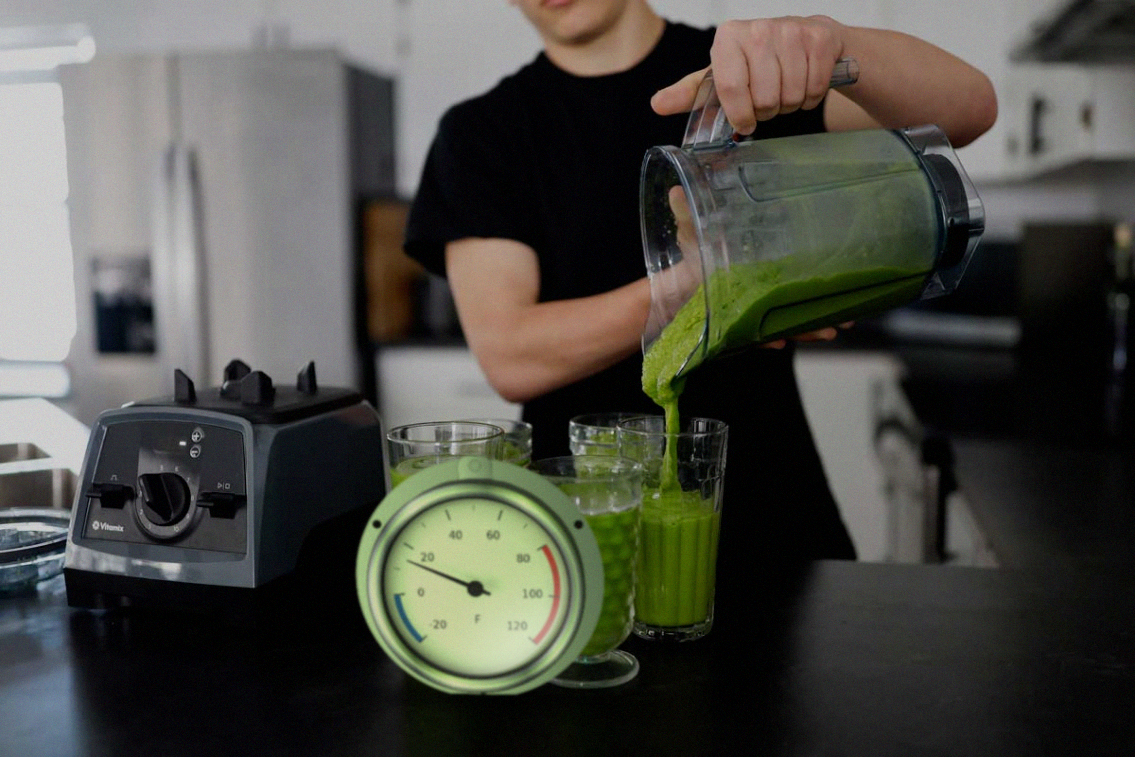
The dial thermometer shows 15 °F
